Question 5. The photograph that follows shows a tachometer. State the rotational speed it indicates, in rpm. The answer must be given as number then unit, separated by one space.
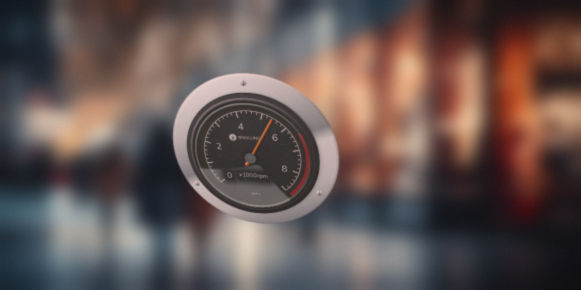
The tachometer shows 5400 rpm
